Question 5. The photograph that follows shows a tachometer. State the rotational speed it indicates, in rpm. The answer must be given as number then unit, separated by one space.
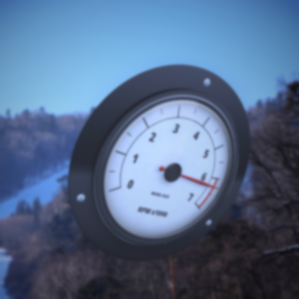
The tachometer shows 6250 rpm
